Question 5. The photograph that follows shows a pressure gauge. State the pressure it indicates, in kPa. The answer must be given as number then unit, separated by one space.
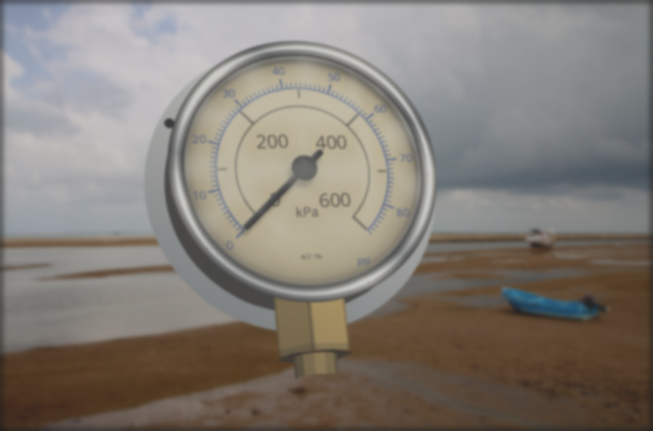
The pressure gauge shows 0 kPa
